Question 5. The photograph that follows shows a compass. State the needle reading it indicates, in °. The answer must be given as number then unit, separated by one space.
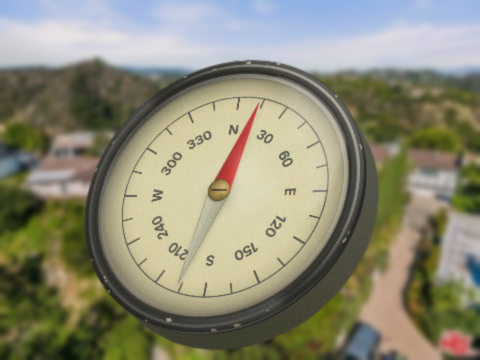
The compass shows 15 °
